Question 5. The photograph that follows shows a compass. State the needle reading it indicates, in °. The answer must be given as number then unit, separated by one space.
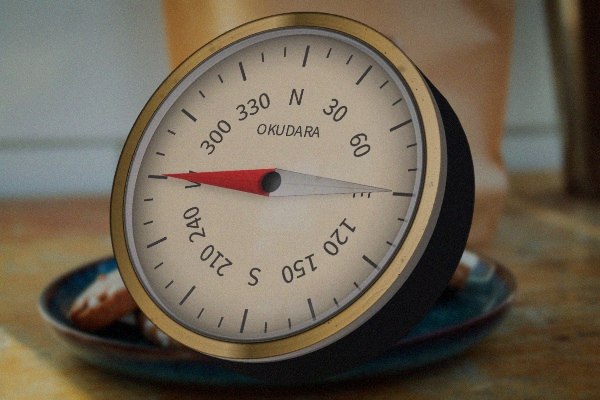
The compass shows 270 °
